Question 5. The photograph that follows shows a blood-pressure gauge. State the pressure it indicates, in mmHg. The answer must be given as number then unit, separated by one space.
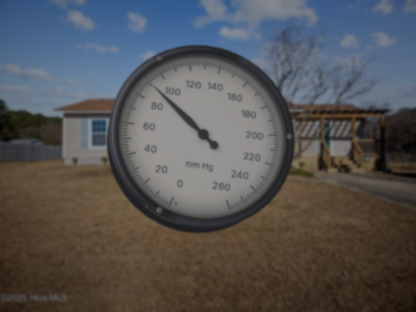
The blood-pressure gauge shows 90 mmHg
